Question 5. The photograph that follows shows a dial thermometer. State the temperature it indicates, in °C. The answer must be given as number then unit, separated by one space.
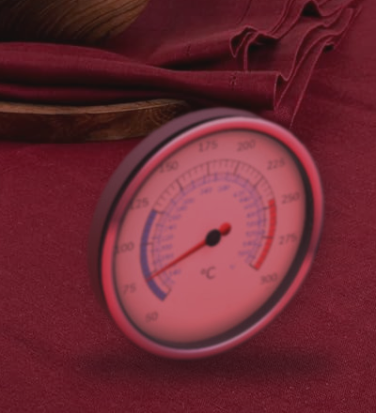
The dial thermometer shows 75 °C
